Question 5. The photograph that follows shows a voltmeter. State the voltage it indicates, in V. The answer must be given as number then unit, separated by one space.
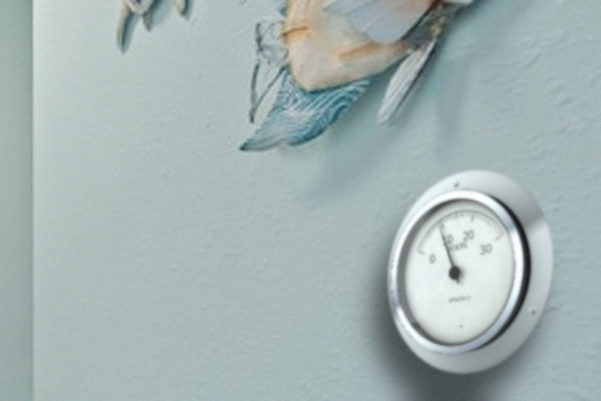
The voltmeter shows 10 V
